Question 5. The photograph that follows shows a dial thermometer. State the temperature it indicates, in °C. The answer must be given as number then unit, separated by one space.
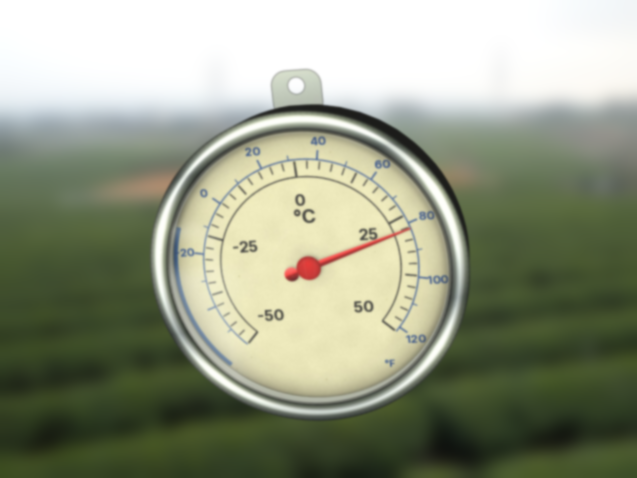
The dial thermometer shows 27.5 °C
